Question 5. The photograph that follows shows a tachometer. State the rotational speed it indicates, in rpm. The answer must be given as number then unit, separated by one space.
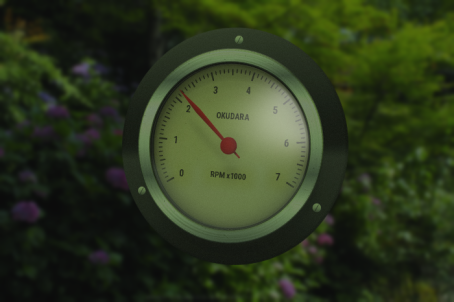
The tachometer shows 2200 rpm
